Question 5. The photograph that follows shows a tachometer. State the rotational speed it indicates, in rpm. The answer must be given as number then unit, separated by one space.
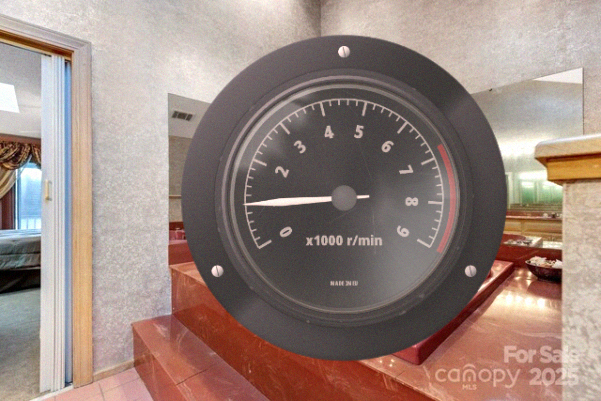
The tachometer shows 1000 rpm
